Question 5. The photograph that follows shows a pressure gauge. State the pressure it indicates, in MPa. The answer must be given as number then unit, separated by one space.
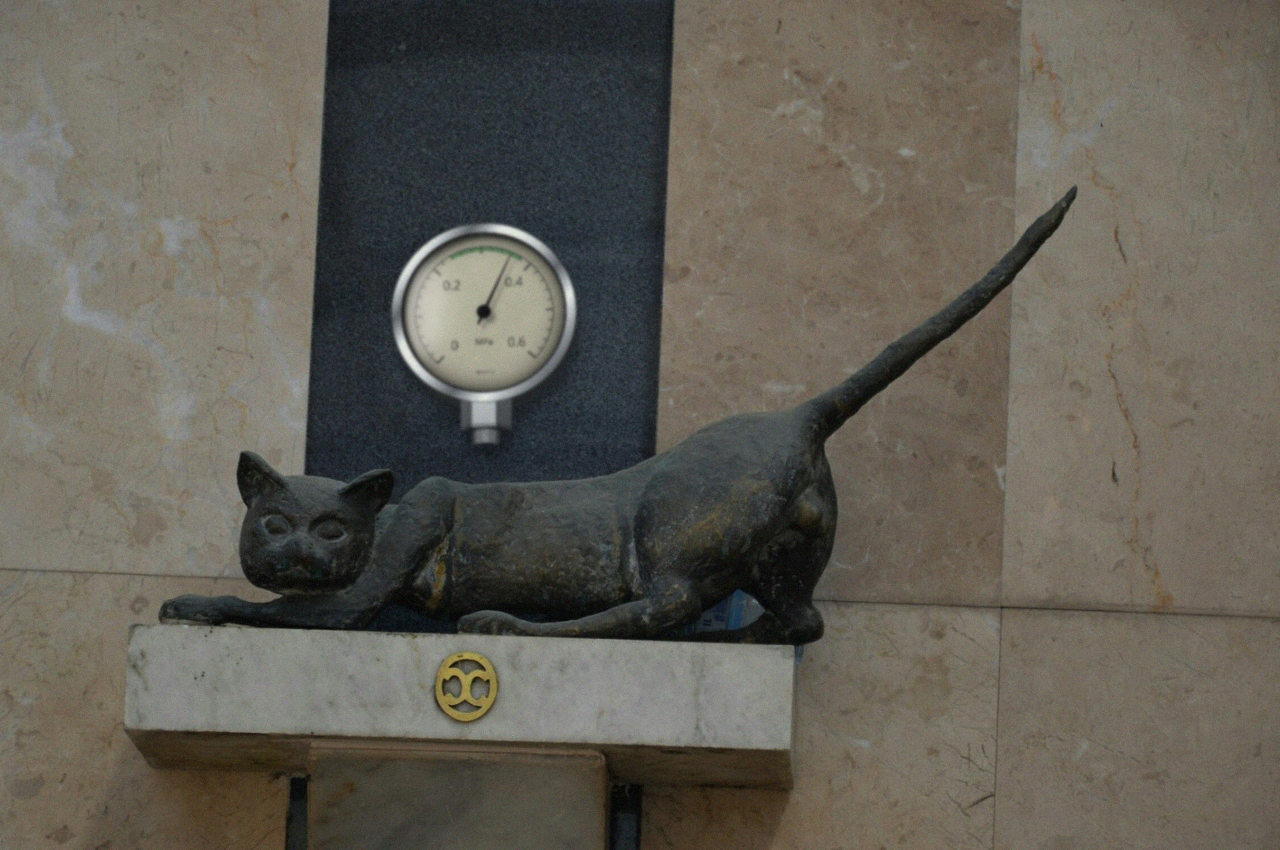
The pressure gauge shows 0.36 MPa
